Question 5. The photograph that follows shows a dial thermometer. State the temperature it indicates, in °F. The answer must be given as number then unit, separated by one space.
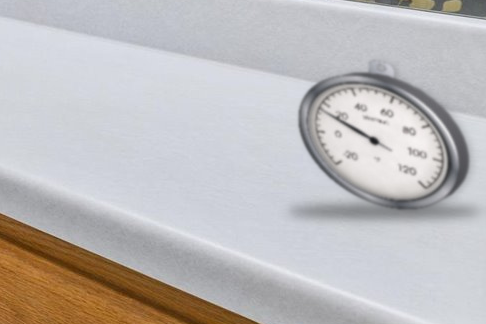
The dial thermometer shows 16 °F
